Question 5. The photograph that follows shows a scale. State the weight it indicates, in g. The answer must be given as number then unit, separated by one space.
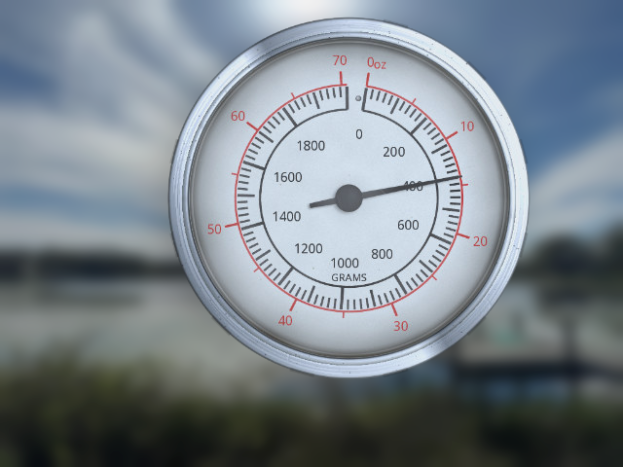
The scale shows 400 g
